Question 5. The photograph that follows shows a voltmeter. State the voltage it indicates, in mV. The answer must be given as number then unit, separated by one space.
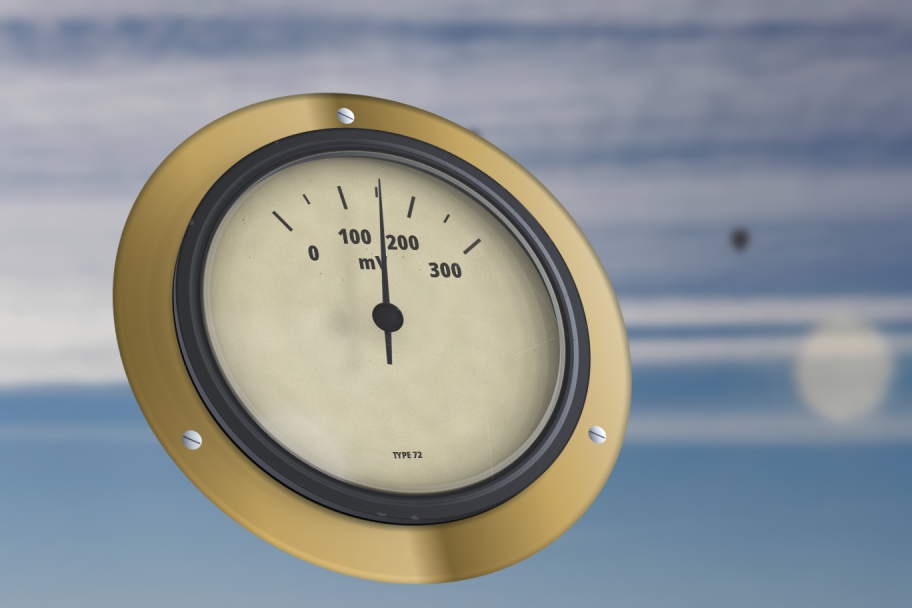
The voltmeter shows 150 mV
